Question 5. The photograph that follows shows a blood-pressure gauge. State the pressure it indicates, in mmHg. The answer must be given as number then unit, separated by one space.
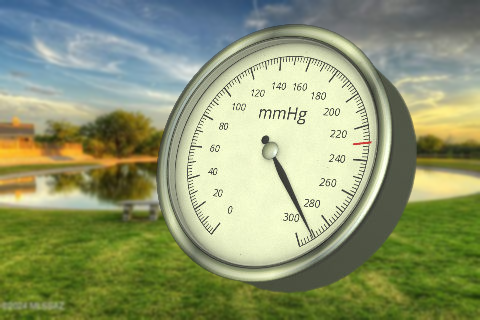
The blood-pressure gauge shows 290 mmHg
